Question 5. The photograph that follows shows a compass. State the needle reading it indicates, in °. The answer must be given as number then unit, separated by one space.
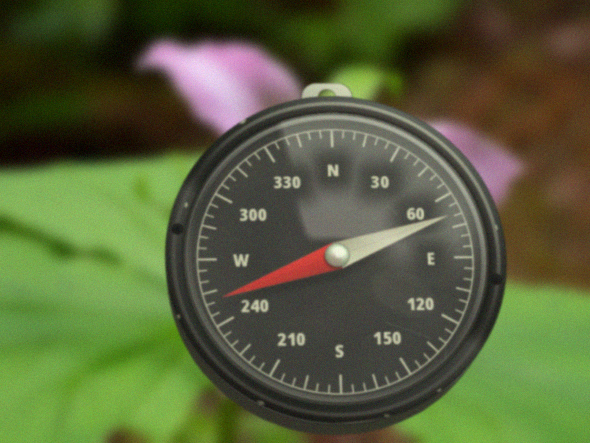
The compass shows 250 °
